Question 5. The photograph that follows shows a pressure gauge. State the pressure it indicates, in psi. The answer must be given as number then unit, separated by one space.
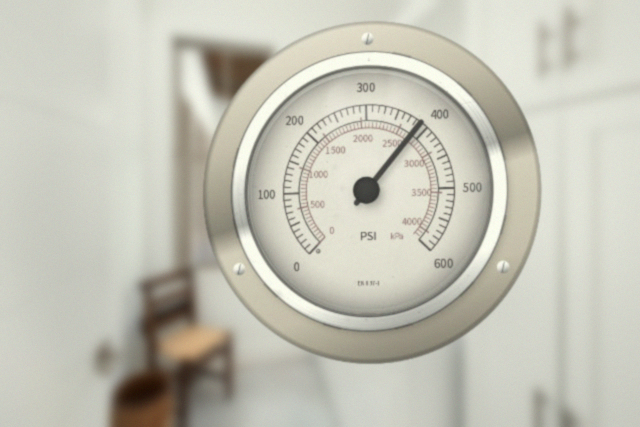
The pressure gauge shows 390 psi
